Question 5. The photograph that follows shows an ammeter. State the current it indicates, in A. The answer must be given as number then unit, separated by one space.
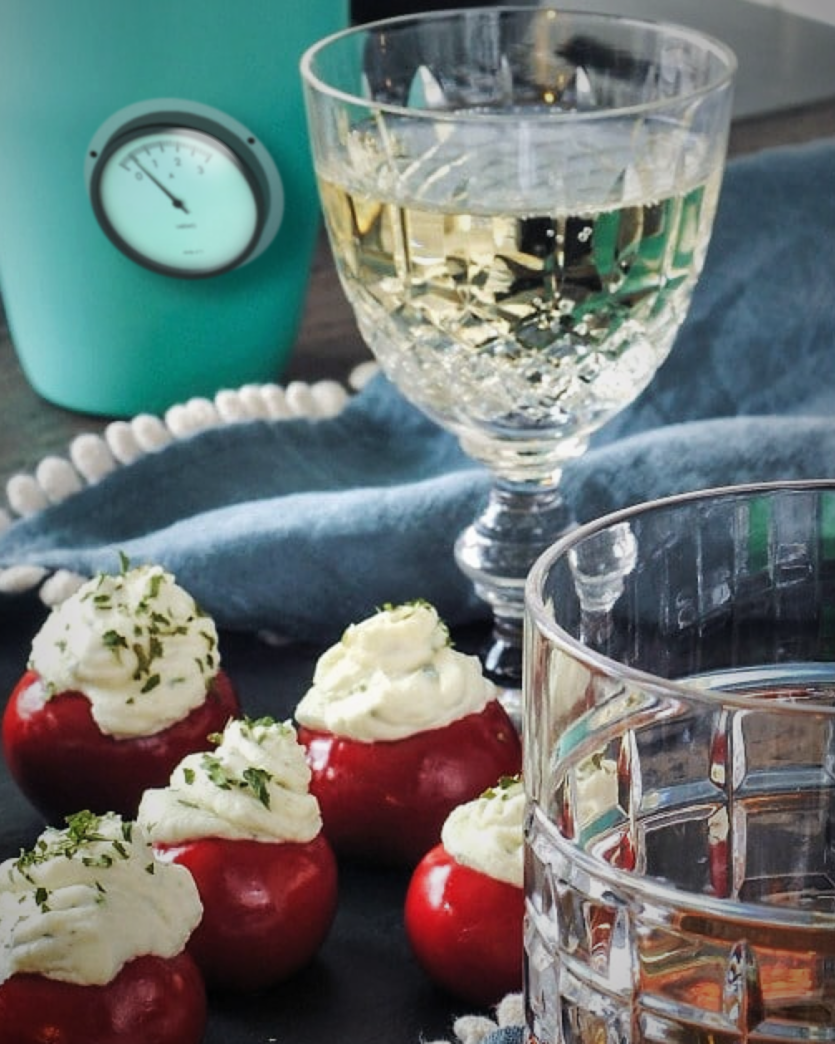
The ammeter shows 0.5 A
